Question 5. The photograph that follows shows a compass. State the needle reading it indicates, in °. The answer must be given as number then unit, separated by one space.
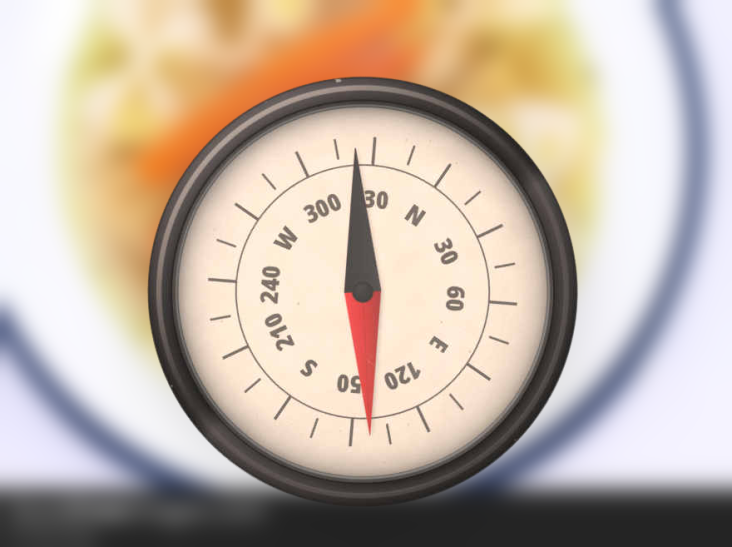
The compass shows 142.5 °
